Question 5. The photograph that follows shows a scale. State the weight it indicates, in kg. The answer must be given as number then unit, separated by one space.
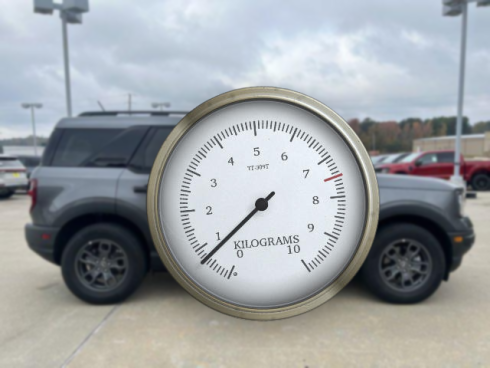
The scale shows 0.7 kg
